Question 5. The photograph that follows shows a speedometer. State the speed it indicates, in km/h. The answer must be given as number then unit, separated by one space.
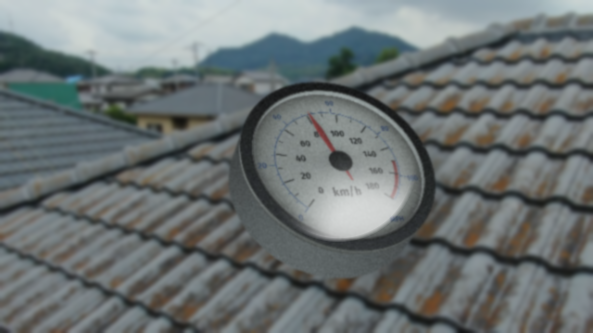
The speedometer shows 80 km/h
